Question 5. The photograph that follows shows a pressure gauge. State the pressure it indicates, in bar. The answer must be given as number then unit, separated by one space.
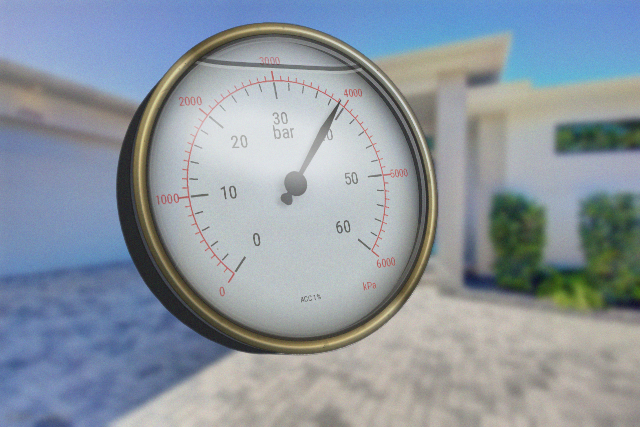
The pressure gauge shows 39 bar
